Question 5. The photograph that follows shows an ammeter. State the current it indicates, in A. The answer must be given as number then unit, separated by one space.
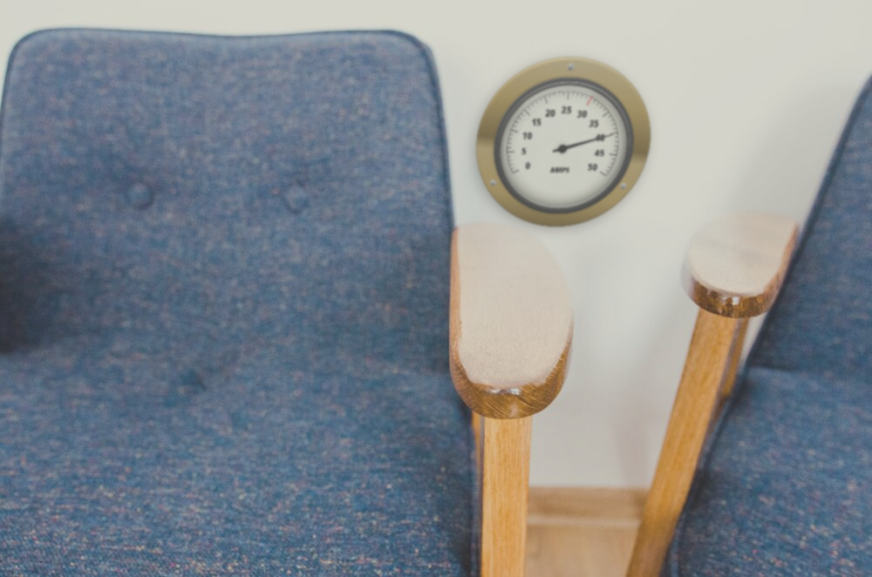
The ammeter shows 40 A
